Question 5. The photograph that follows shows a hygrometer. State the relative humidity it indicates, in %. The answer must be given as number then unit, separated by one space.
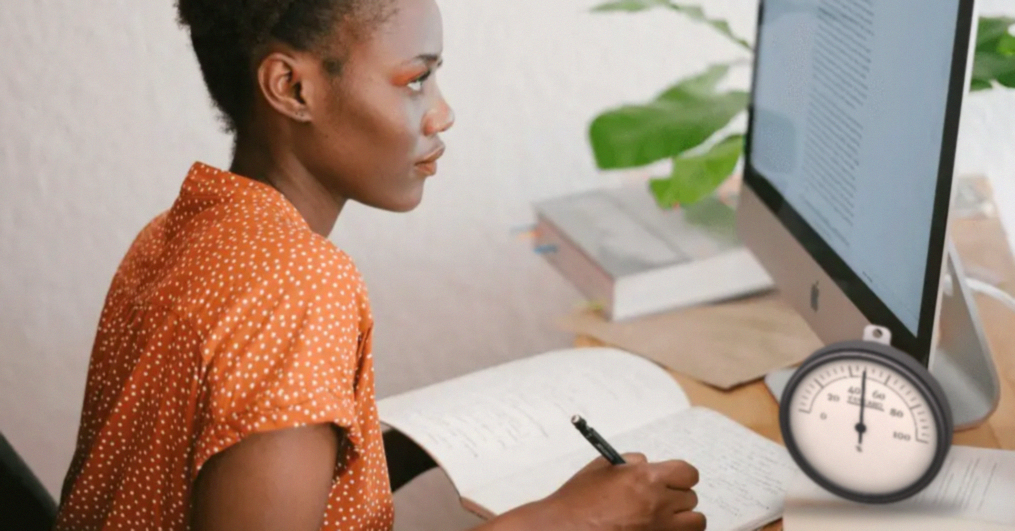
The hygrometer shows 48 %
